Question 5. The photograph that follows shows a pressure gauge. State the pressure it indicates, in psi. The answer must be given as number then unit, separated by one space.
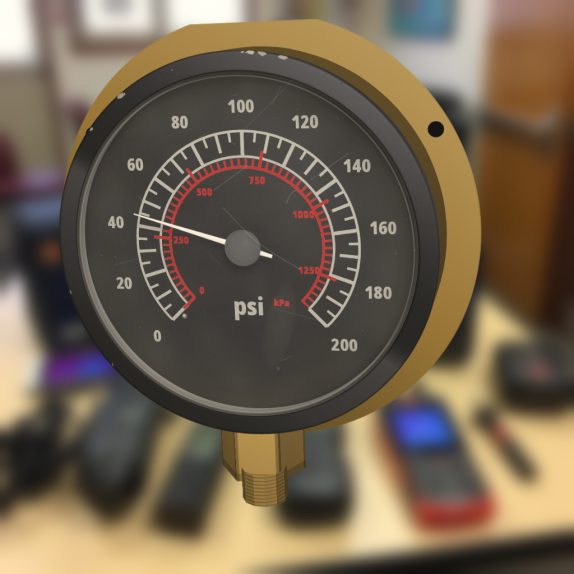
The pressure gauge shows 45 psi
